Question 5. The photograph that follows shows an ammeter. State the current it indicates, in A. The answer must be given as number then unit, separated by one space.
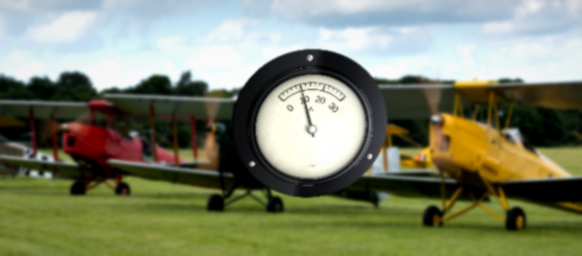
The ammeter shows 10 A
